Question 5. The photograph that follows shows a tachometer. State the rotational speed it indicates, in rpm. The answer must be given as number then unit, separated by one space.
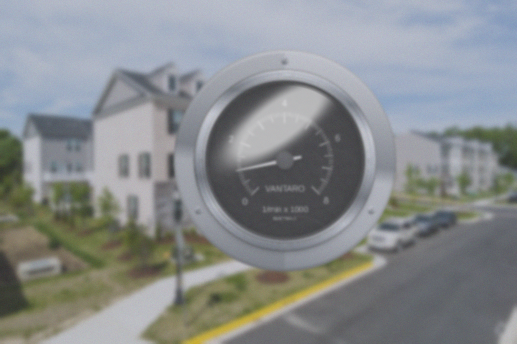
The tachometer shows 1000 rpm
